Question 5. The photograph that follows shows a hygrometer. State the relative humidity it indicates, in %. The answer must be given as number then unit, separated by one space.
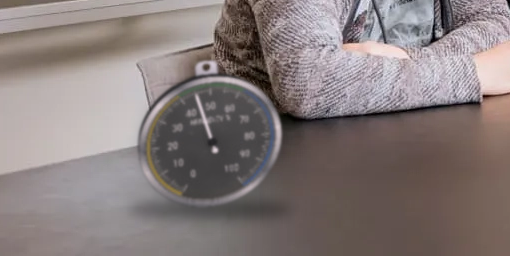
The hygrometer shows 45 %
